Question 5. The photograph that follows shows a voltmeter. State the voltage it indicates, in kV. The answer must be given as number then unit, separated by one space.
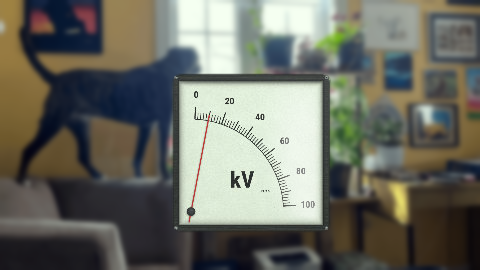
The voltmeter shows 10 kV
